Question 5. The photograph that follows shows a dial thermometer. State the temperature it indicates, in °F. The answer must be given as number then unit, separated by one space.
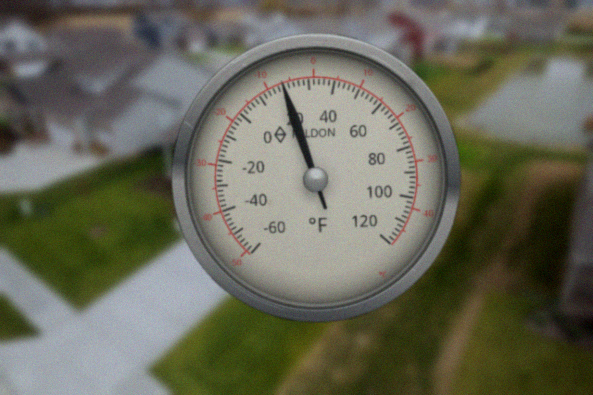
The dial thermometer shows 20 °F
